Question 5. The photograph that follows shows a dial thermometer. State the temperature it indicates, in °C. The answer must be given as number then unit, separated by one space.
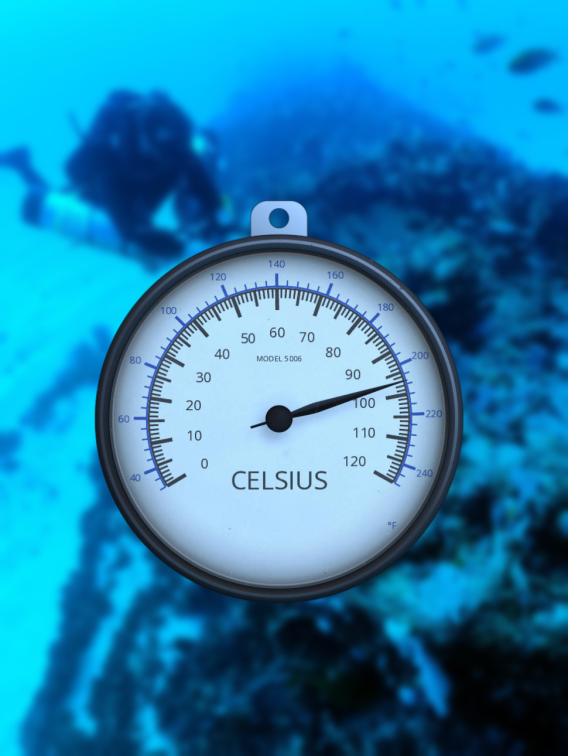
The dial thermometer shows 97 °C
